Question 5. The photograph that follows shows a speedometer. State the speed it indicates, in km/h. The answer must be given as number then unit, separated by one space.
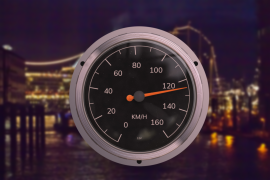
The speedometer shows 125 km/h
